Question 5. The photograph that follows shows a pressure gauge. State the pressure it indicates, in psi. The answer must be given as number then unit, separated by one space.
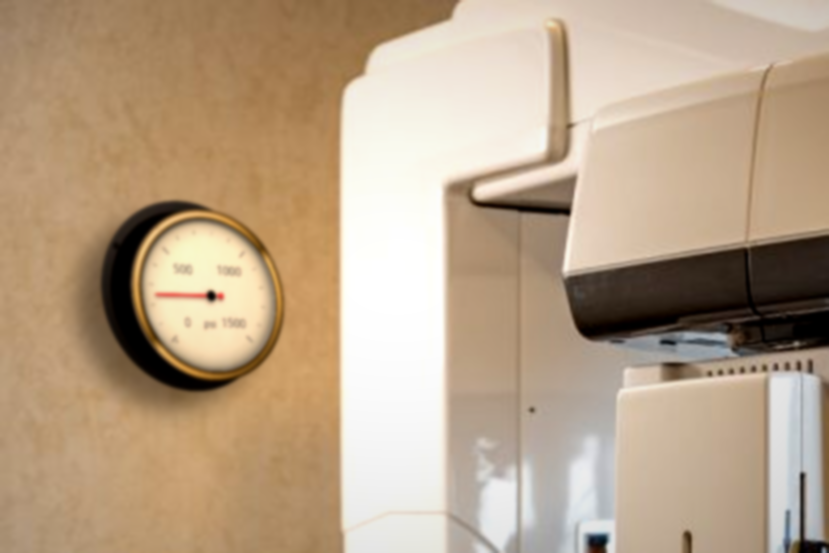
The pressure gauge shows 250 psi
